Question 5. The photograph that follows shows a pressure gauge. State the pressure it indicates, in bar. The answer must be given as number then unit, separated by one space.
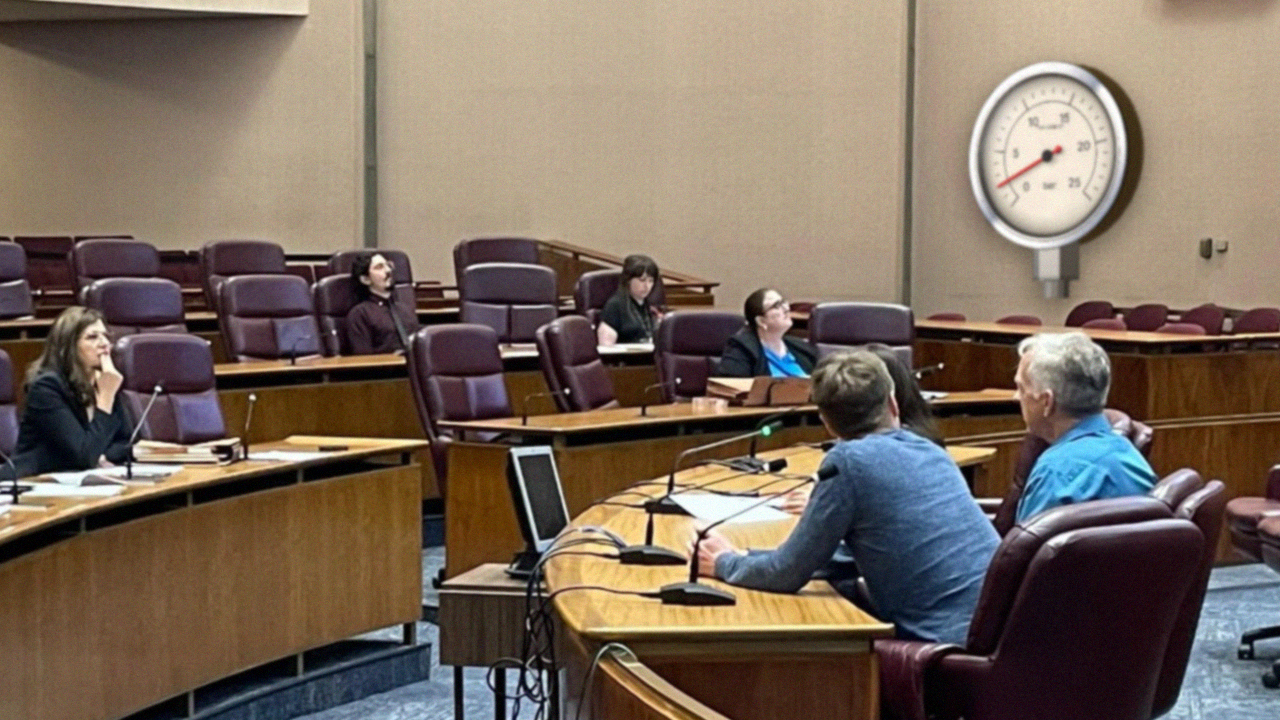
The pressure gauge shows 2 bar
